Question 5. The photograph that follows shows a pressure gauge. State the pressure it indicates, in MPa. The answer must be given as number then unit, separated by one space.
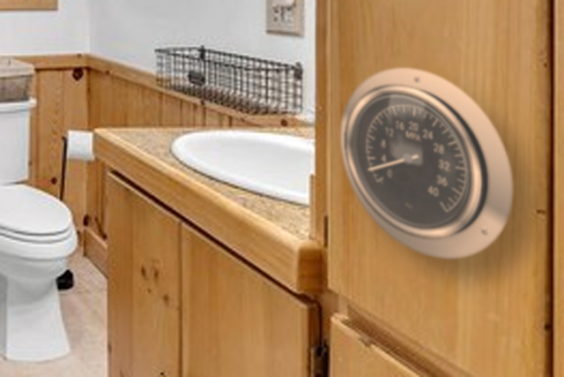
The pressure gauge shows 2 MPa
